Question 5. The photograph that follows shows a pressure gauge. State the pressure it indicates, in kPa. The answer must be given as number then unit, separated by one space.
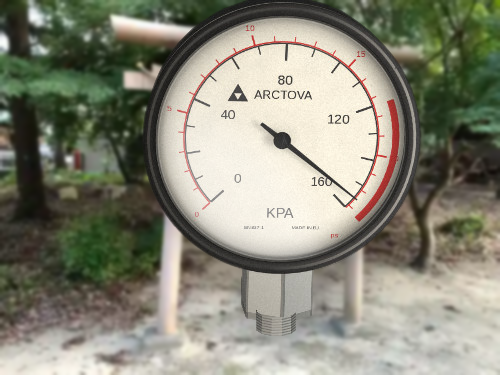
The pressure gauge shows 155 kPa
